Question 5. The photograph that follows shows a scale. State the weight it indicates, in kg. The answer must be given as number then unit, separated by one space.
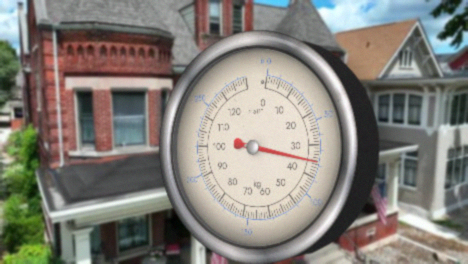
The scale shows 35 kg
